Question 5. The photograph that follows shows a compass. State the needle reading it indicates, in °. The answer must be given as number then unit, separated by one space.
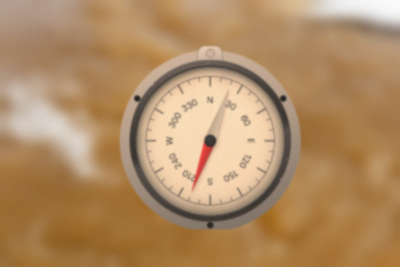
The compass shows 200 °
